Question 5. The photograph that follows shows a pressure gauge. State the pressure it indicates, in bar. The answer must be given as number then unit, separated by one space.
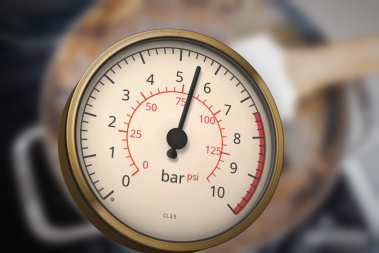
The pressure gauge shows 5.5 bar
